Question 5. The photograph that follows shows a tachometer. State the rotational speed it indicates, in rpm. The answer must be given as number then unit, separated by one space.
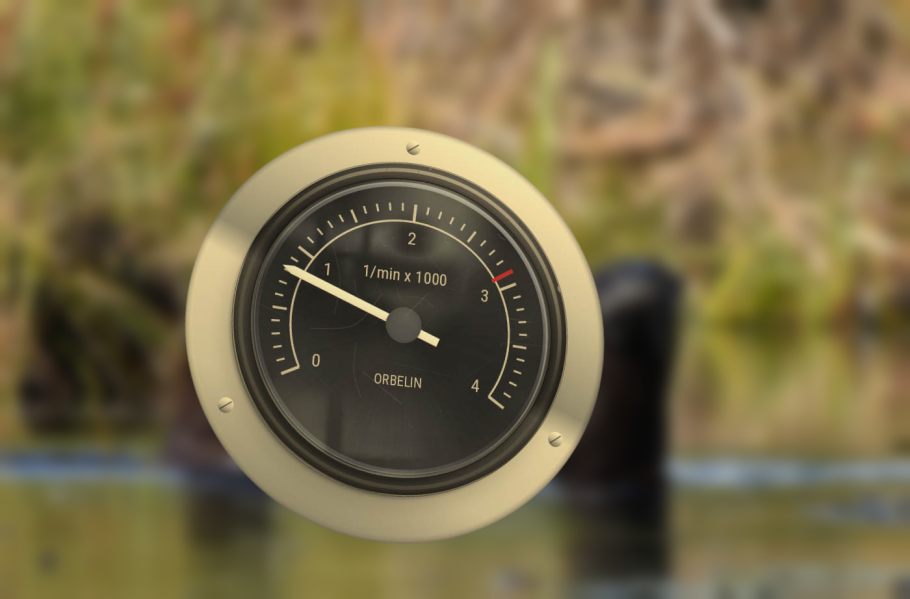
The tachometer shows 800 rpm
